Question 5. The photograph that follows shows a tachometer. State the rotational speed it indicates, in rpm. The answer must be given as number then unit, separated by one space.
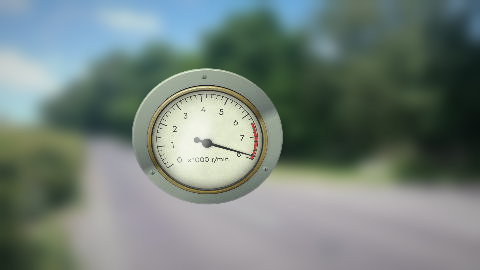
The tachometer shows 7800 rpm
